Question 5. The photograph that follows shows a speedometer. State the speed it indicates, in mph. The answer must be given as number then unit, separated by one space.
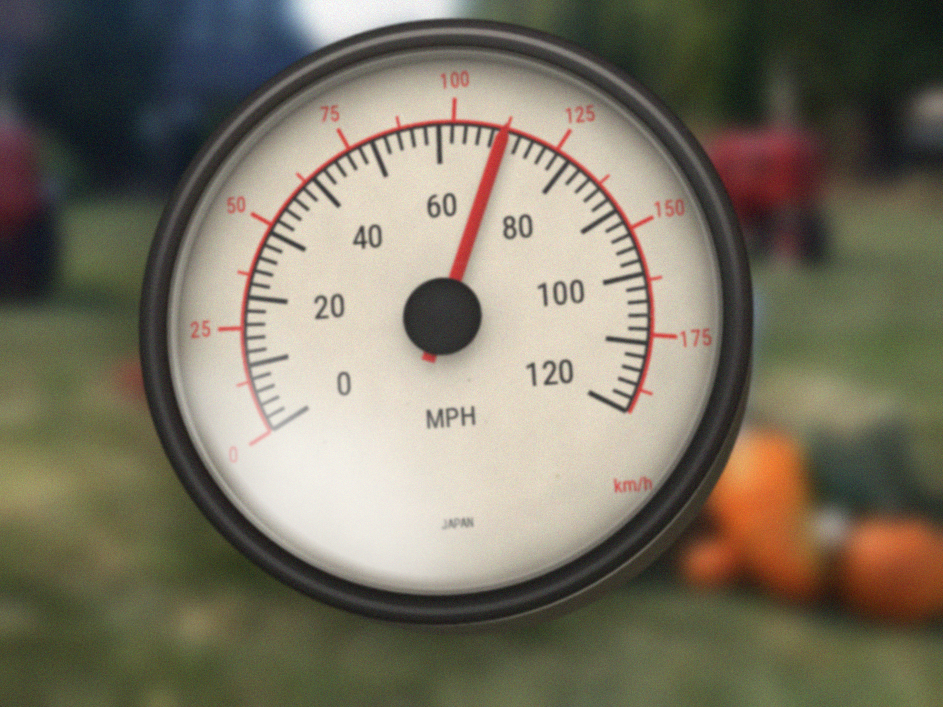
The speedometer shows 70 mph
